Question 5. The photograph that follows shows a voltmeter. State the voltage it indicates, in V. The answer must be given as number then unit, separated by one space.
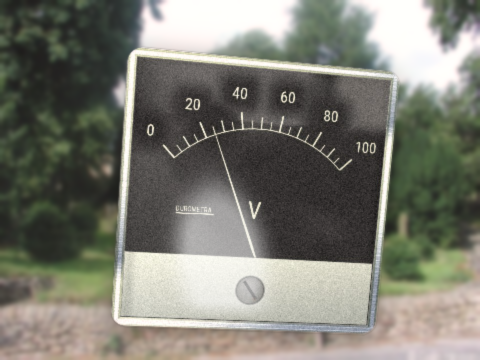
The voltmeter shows 25 V
